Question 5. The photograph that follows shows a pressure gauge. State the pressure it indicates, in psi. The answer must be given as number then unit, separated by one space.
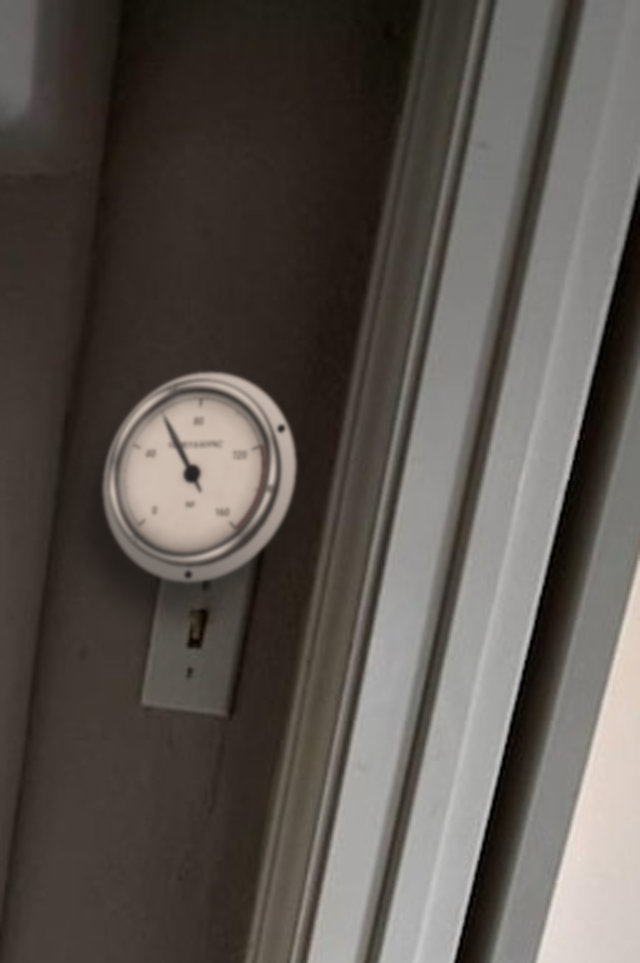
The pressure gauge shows 60 psi
